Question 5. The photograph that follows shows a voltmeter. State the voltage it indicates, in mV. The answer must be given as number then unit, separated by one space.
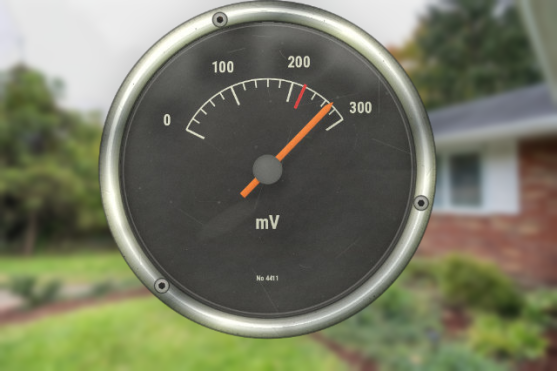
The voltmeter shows 270 mV
